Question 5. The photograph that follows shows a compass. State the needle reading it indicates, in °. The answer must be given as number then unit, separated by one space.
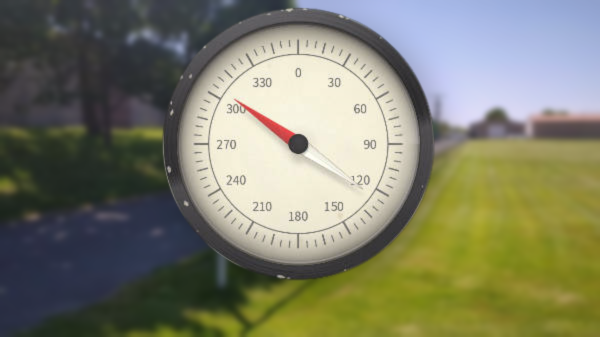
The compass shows 305 °
